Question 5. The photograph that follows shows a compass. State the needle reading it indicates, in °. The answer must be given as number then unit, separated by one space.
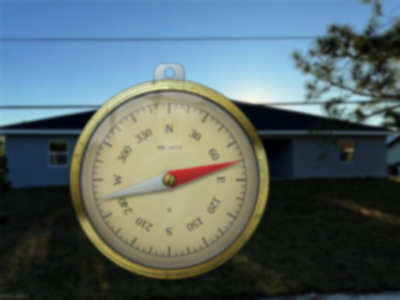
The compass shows 75 °
